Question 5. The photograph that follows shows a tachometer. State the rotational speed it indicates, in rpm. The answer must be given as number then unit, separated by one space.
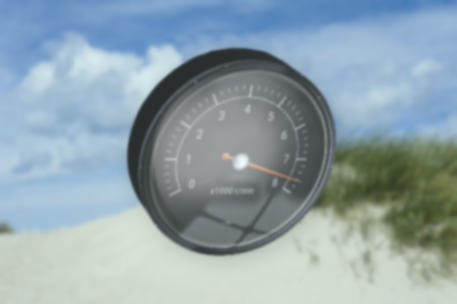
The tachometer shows 7600 rpm
